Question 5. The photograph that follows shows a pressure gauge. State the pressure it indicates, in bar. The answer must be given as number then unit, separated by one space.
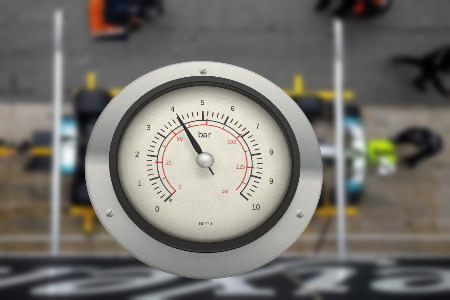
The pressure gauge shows 4 bar
